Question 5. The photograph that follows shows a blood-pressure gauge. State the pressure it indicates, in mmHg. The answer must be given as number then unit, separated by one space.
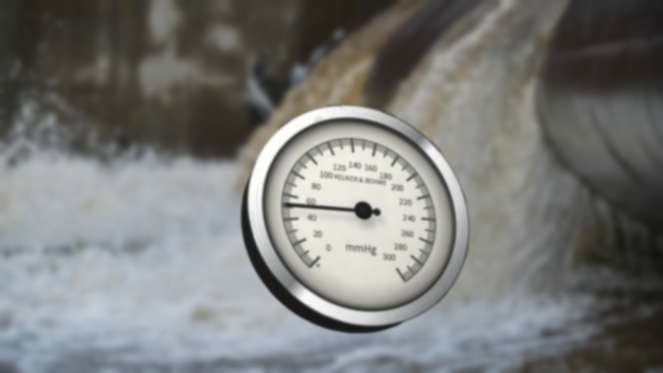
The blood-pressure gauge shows 50 mmHg
